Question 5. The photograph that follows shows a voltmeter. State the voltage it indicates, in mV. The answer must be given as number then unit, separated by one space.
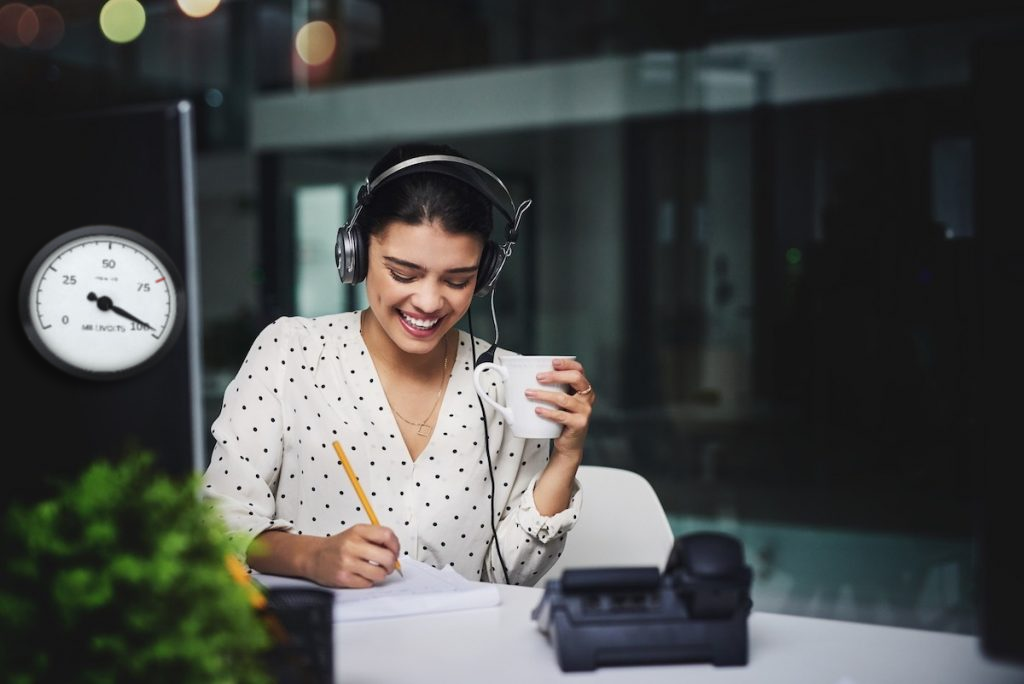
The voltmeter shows 97.5 mV
